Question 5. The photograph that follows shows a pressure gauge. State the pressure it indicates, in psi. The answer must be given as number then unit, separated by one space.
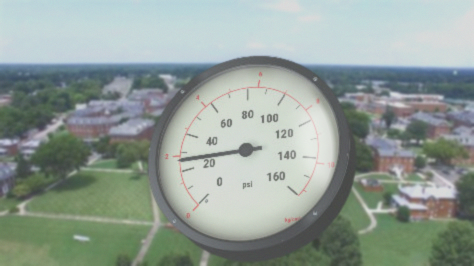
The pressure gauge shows 25 psi
